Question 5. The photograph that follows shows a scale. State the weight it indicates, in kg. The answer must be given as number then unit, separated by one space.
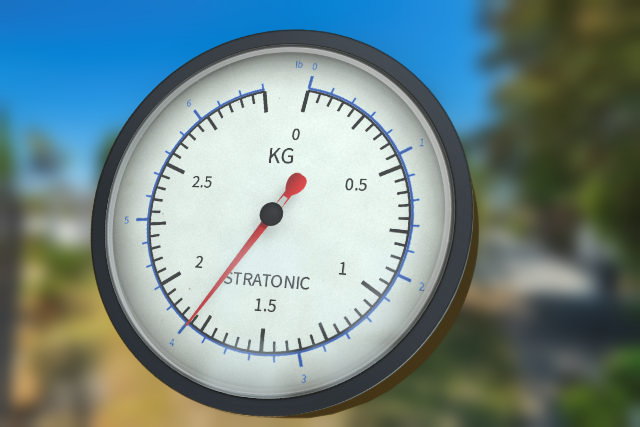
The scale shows 1.8 kg
